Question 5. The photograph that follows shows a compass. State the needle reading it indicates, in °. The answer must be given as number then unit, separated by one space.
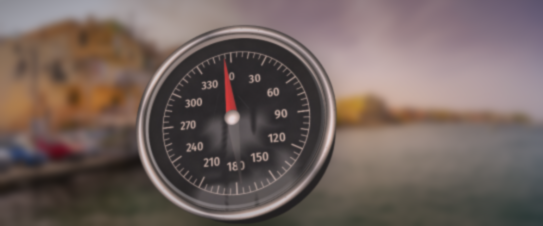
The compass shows 355 °
